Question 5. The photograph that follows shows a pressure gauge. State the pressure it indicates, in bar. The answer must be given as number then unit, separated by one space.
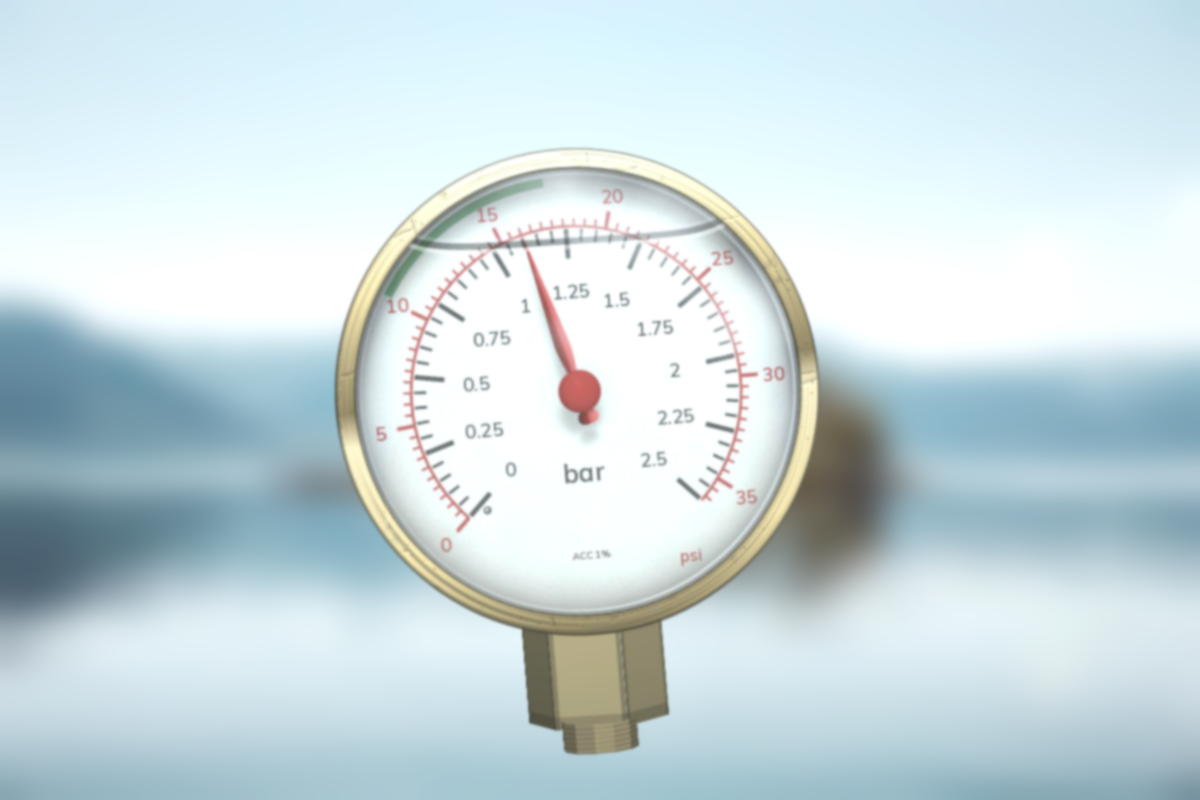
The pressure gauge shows 1.1 bar
